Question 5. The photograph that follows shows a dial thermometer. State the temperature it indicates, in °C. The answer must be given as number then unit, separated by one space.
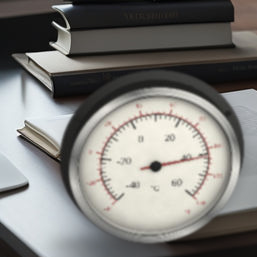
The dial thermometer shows 40 °C
